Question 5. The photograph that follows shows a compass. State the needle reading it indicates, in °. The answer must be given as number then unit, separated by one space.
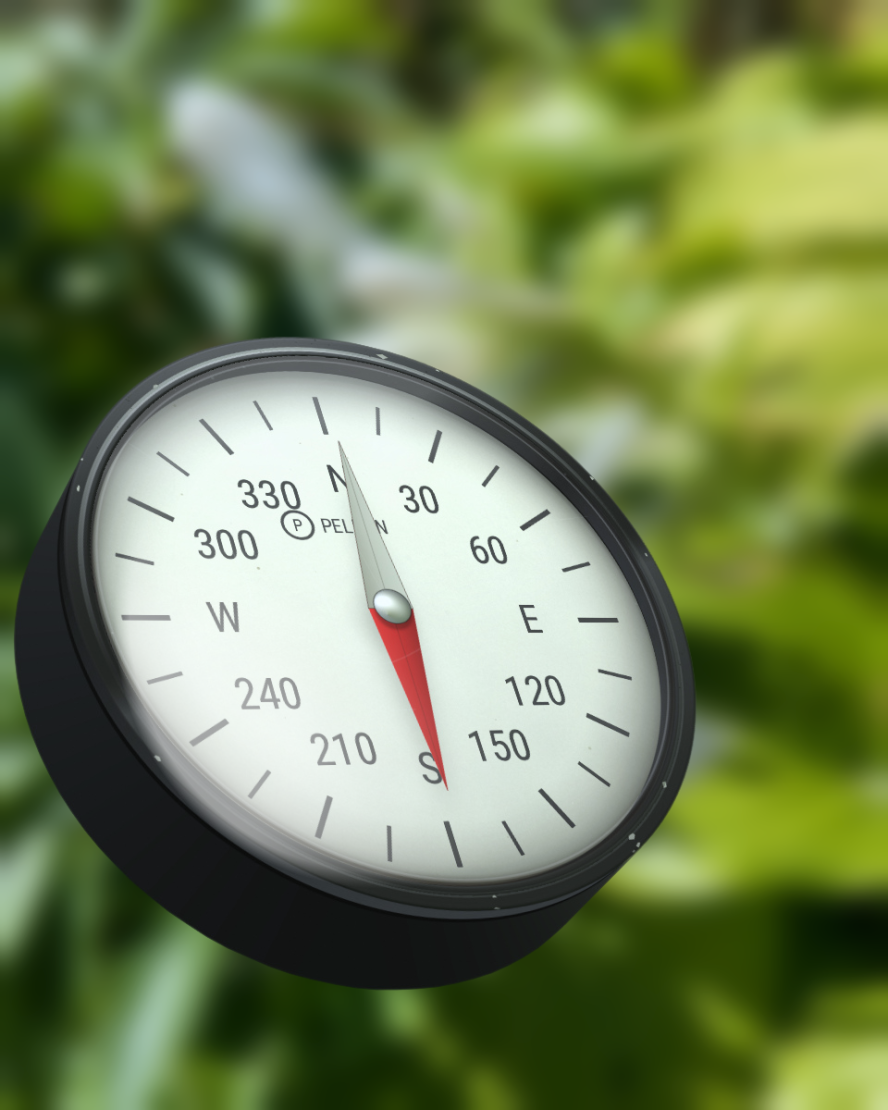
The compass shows 180 °
